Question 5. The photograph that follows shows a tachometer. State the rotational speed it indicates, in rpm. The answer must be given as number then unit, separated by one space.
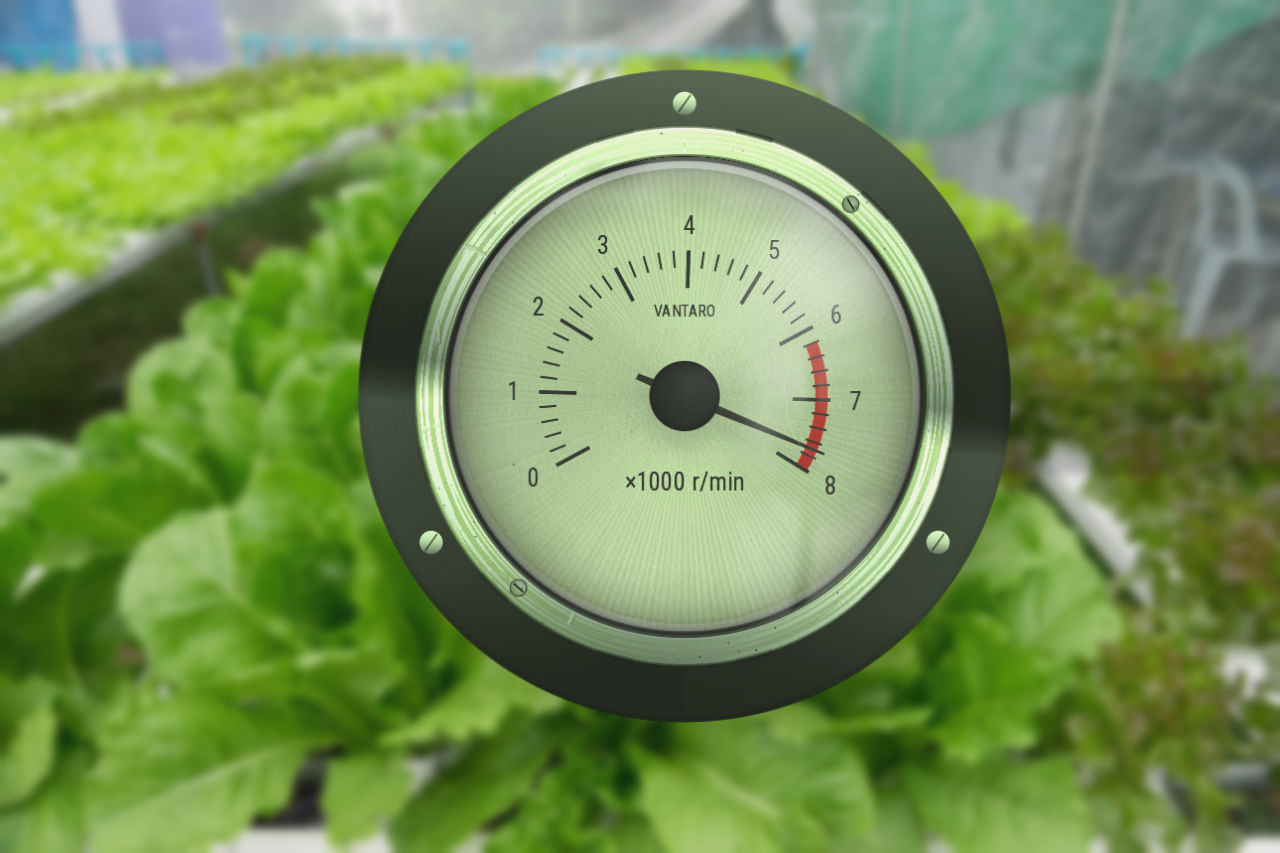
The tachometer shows 7700 rpm
